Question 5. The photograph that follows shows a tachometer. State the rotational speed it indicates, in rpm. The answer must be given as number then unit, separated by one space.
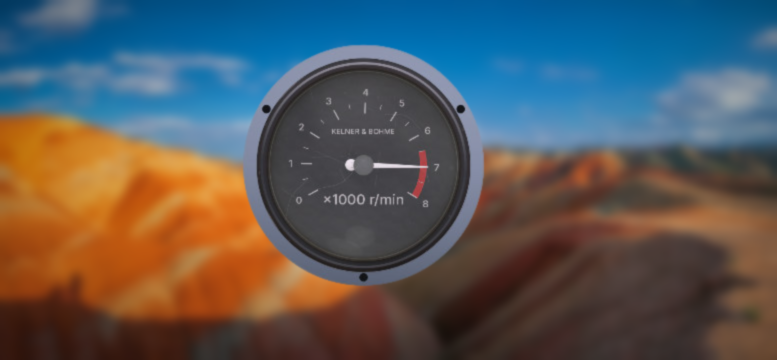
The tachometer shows 7000 rpm
